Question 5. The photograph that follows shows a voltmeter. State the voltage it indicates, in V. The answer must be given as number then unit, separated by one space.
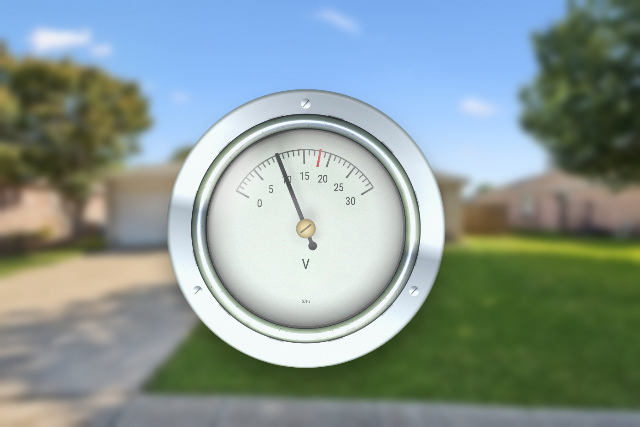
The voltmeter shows 10 V
